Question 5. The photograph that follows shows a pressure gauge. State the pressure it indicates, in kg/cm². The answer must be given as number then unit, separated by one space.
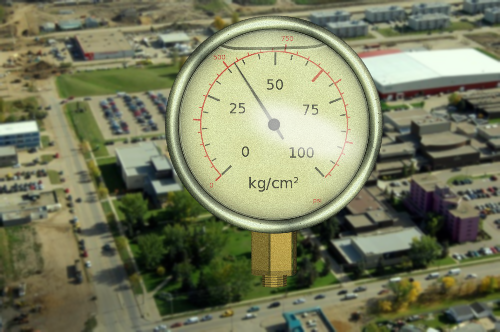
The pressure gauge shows 37.5 kg/cm²
